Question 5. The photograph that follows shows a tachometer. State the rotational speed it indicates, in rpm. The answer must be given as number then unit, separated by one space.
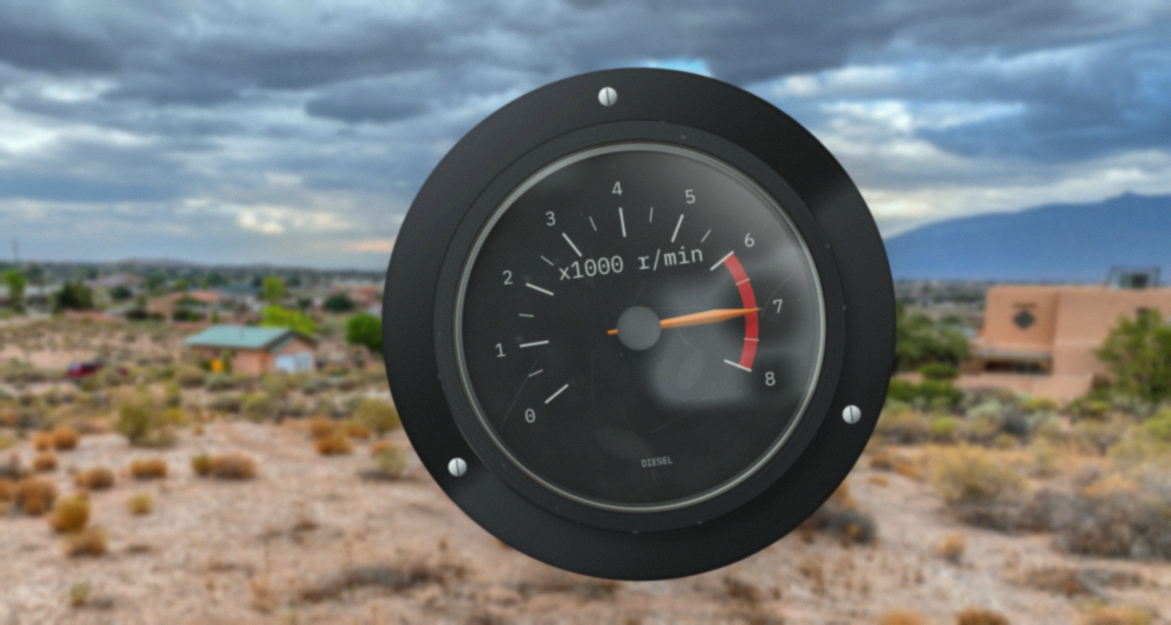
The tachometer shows 7000 rpm
